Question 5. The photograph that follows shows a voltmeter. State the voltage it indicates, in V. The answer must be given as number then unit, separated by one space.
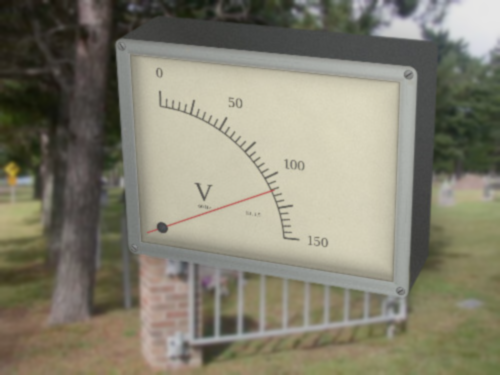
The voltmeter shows 110 V
